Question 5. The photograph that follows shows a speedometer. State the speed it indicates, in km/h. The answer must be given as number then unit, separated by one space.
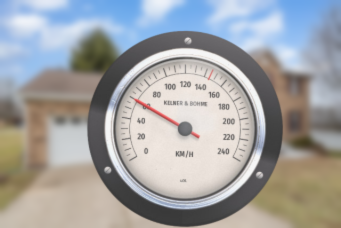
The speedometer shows 60 km/h
